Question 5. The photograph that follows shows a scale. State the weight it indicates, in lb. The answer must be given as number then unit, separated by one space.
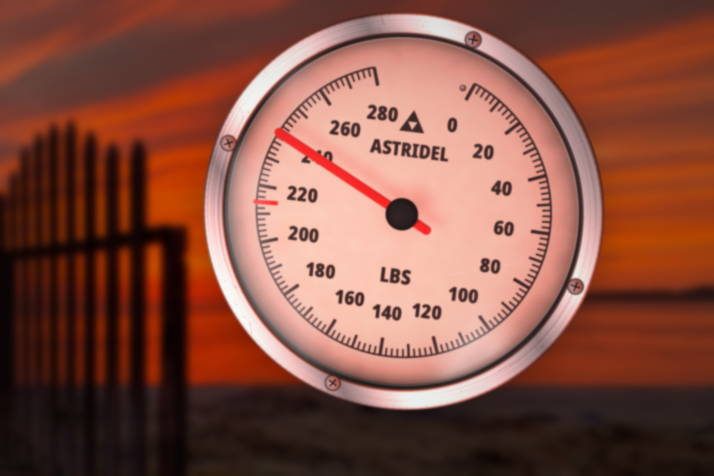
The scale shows 240 lb
